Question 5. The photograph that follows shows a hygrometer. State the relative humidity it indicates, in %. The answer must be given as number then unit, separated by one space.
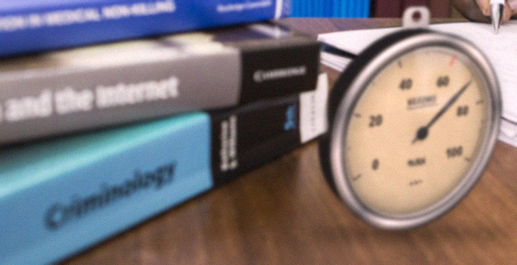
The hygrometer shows 70 %
